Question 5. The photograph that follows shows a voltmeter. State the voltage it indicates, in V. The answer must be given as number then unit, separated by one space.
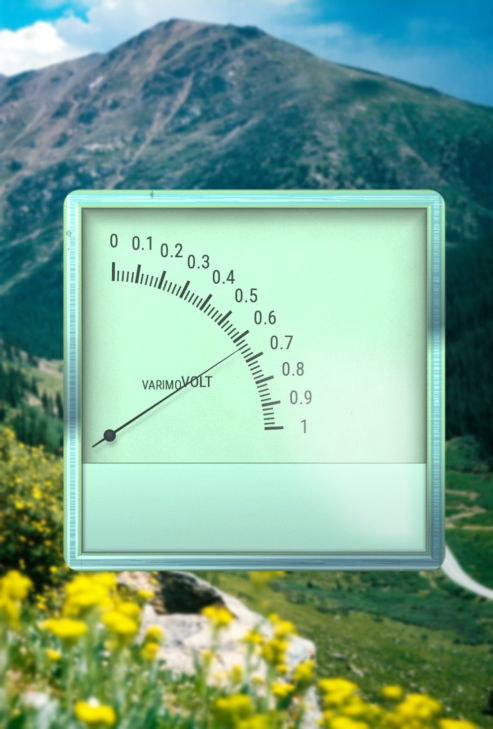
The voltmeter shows 0.64 V
